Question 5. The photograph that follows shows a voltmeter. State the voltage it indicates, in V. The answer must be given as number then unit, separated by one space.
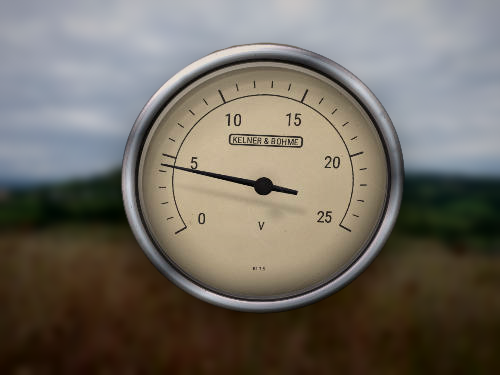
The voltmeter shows 4.5 V
